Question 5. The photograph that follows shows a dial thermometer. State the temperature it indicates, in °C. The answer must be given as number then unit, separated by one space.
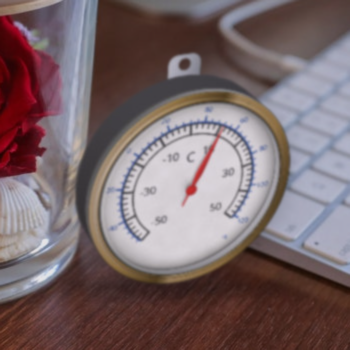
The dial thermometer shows 10 °C
